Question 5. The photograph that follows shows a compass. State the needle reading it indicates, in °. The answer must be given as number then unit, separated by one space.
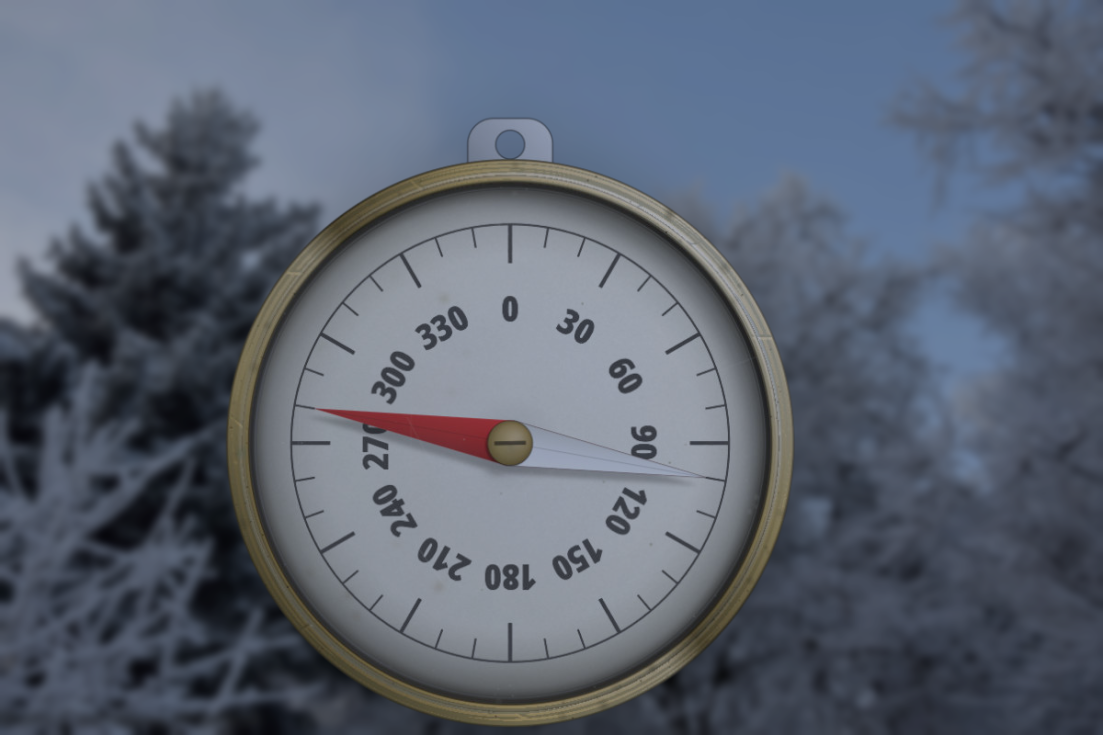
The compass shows 280 °
